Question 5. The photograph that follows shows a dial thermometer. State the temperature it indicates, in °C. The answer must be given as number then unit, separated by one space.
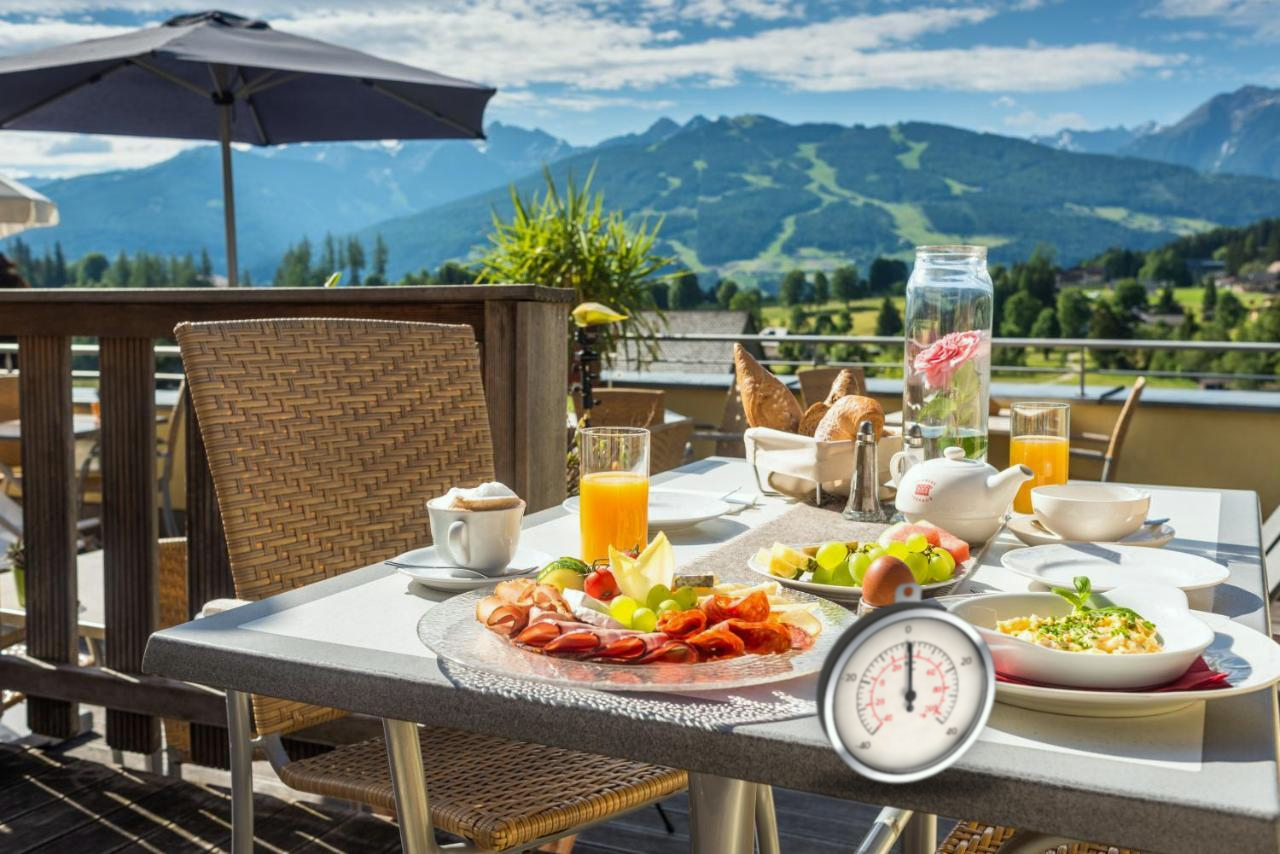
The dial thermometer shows 0 °C
